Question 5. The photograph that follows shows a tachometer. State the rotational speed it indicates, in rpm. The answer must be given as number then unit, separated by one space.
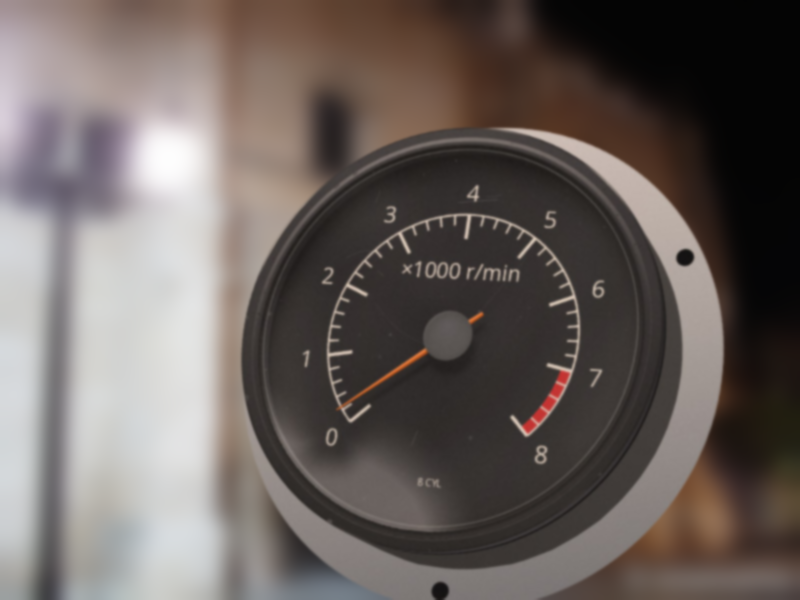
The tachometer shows 200 rpm
